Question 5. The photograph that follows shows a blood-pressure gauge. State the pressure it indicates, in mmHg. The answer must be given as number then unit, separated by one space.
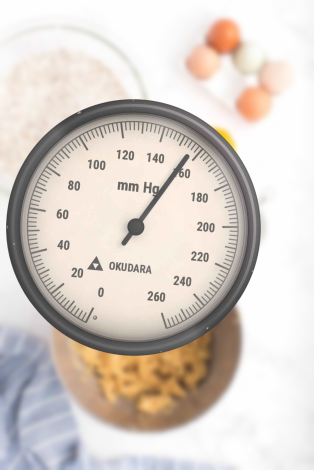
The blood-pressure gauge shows 156 mmHg
